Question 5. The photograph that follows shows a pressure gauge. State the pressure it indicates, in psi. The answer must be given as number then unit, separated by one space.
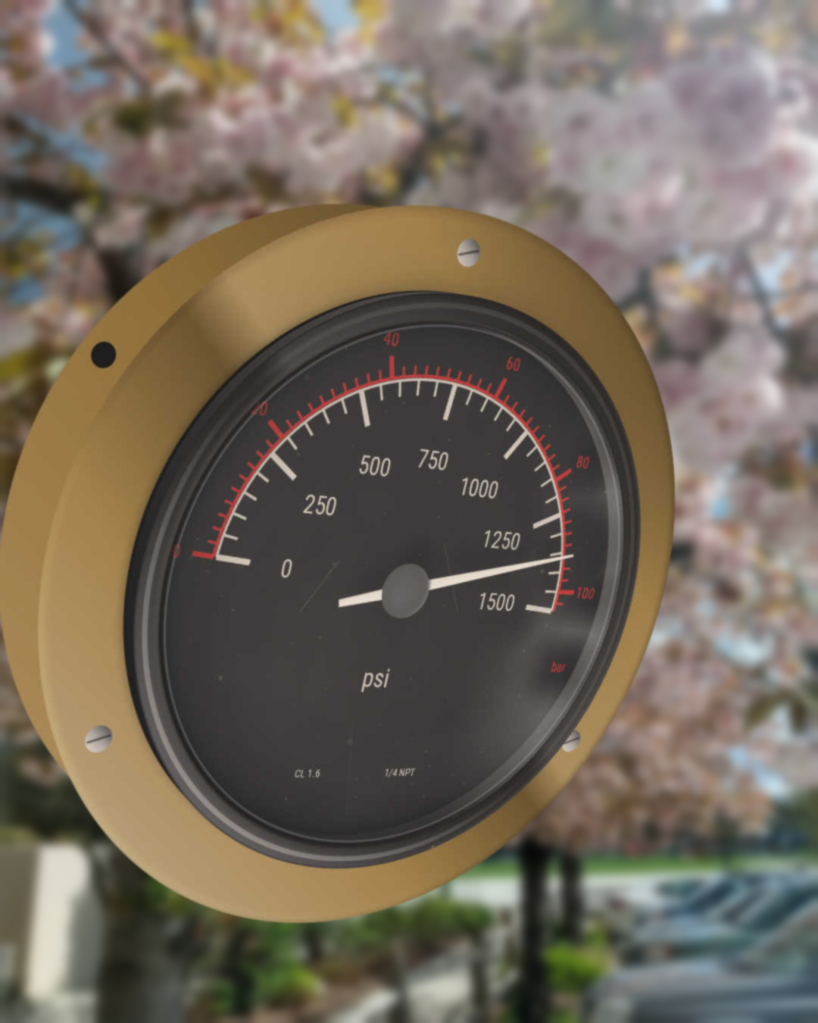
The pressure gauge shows 1350 psi
